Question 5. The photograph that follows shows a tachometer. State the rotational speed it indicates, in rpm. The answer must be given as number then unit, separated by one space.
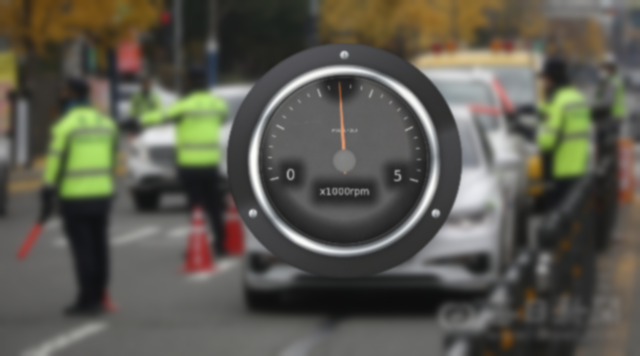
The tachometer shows 2400 rpm
